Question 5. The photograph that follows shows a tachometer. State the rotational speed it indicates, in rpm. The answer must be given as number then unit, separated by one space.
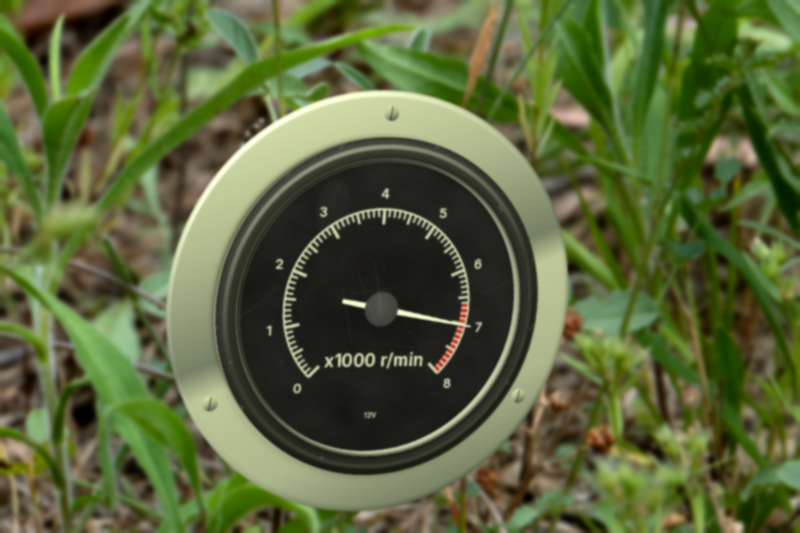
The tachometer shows 7000 rpm
